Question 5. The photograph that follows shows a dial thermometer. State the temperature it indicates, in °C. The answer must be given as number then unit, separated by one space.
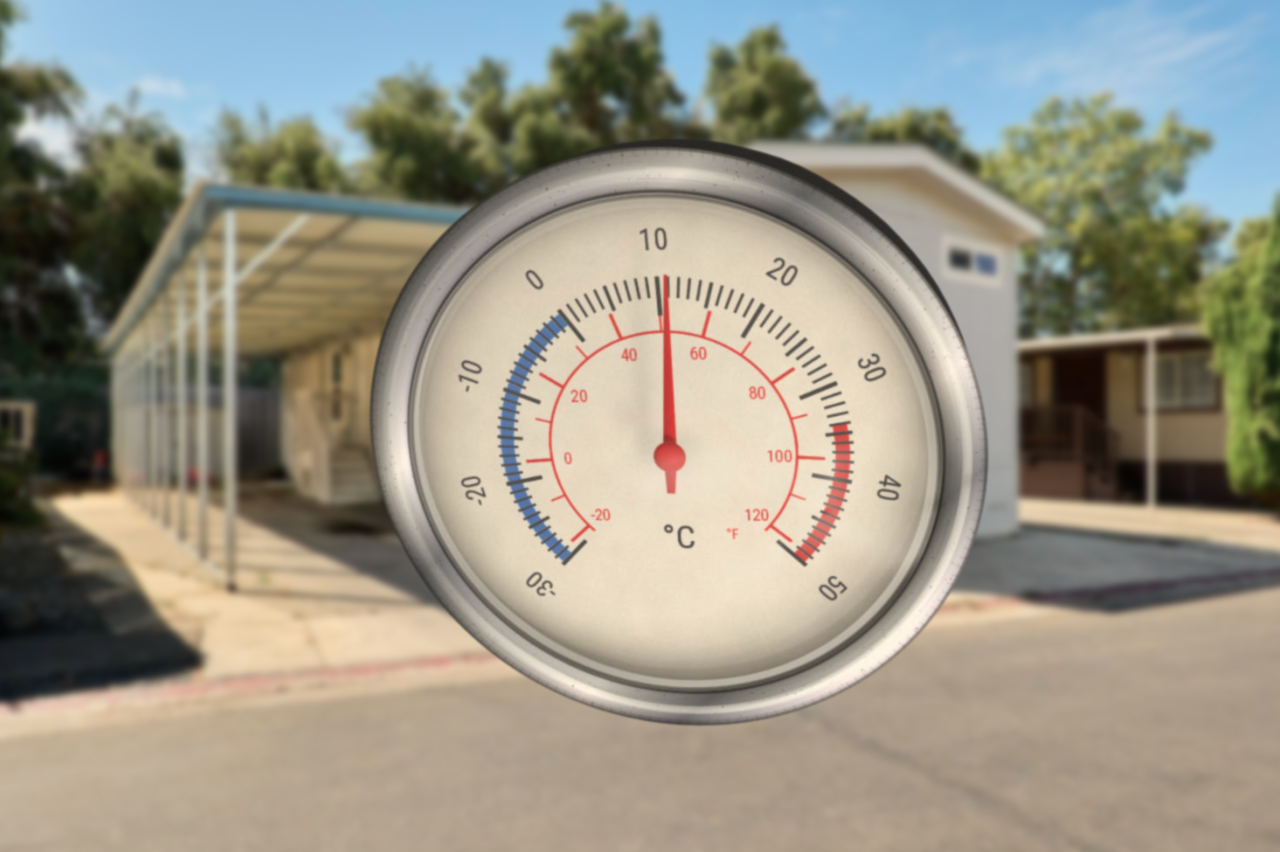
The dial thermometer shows 11 °C
